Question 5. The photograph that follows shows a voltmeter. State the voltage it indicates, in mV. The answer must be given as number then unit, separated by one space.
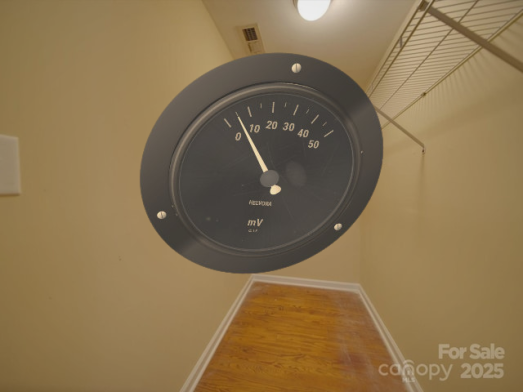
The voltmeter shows 5 mV
